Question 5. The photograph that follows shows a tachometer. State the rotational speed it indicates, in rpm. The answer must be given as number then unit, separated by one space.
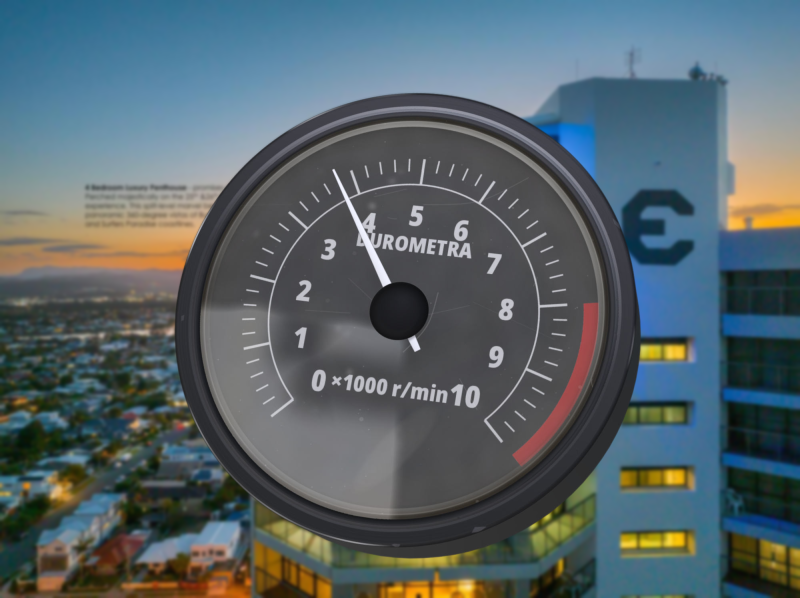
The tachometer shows 3800 rpm
